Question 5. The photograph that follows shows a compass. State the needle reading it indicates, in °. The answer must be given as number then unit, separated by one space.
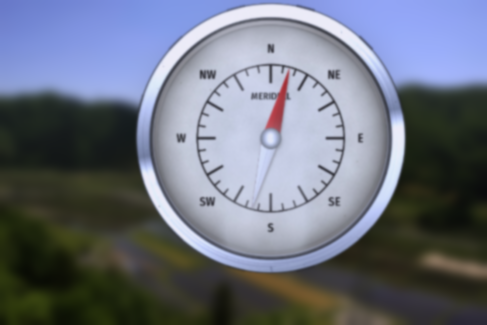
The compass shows 15 °
